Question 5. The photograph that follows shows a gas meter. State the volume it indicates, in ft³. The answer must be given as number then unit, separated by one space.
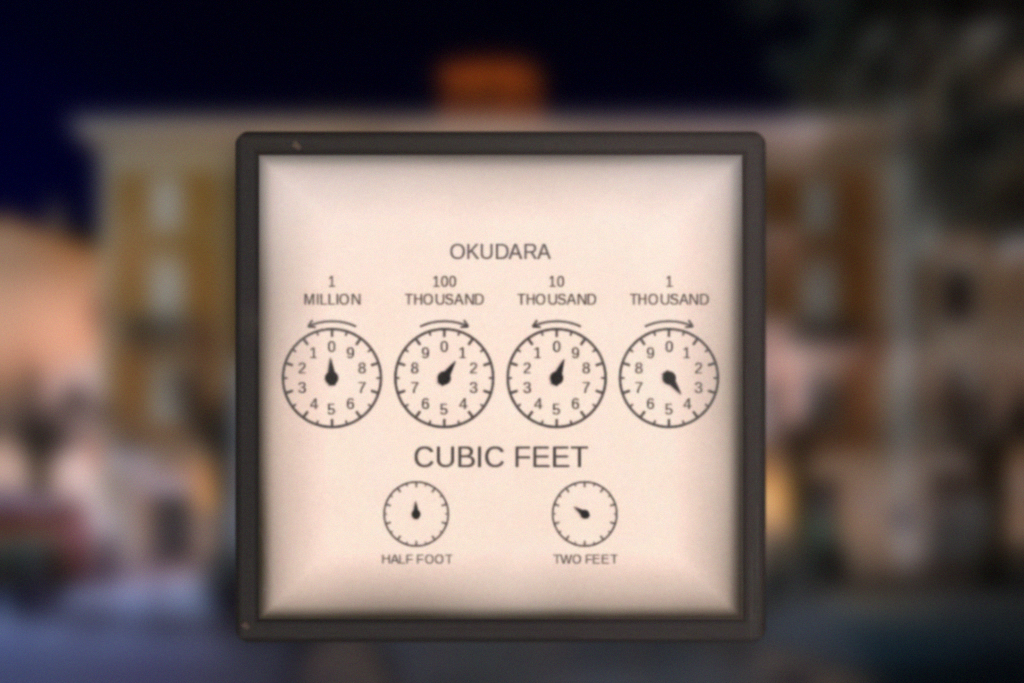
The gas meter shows 9400 ft³
